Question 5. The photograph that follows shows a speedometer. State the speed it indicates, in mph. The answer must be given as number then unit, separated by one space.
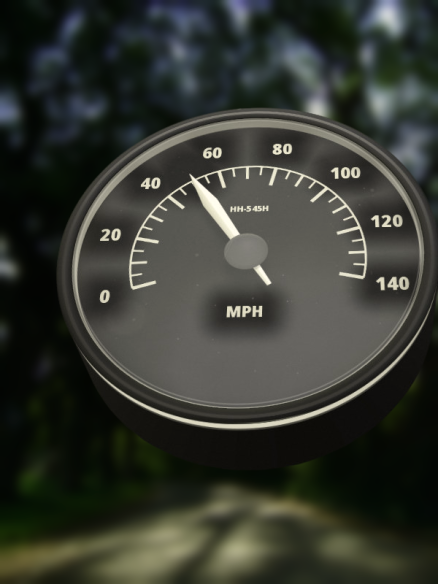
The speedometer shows 50 mph
